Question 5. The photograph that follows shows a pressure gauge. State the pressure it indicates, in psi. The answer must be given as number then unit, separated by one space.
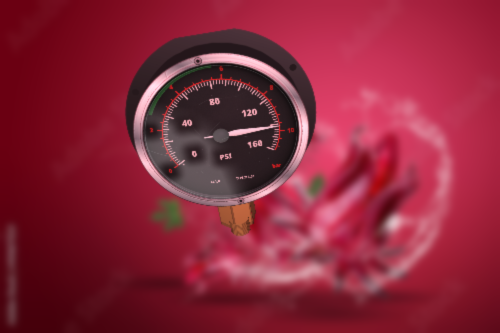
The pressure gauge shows 140 psi
